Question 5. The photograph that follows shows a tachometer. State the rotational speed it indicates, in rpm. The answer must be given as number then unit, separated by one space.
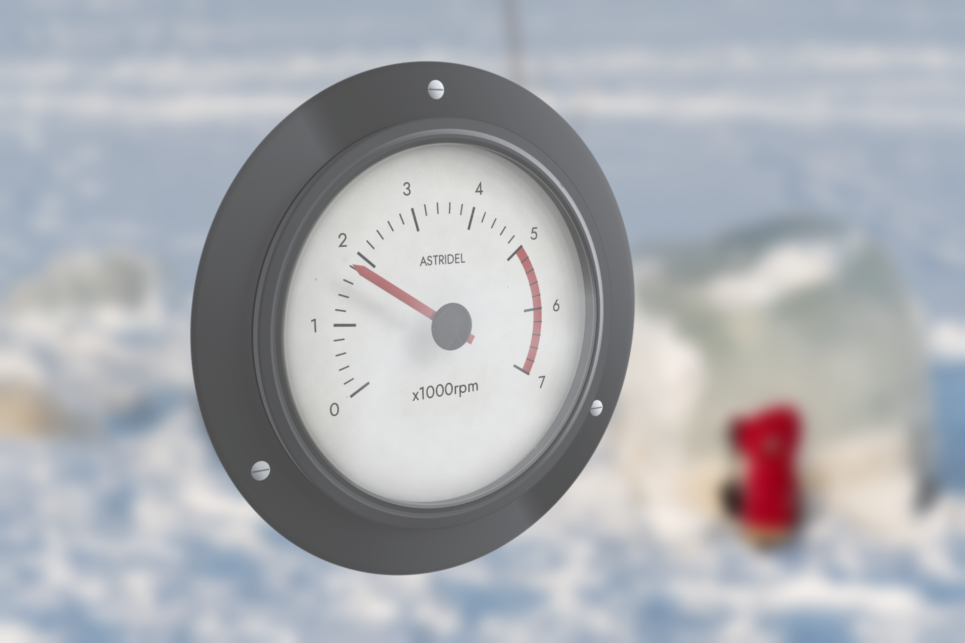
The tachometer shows 1800 rpm
